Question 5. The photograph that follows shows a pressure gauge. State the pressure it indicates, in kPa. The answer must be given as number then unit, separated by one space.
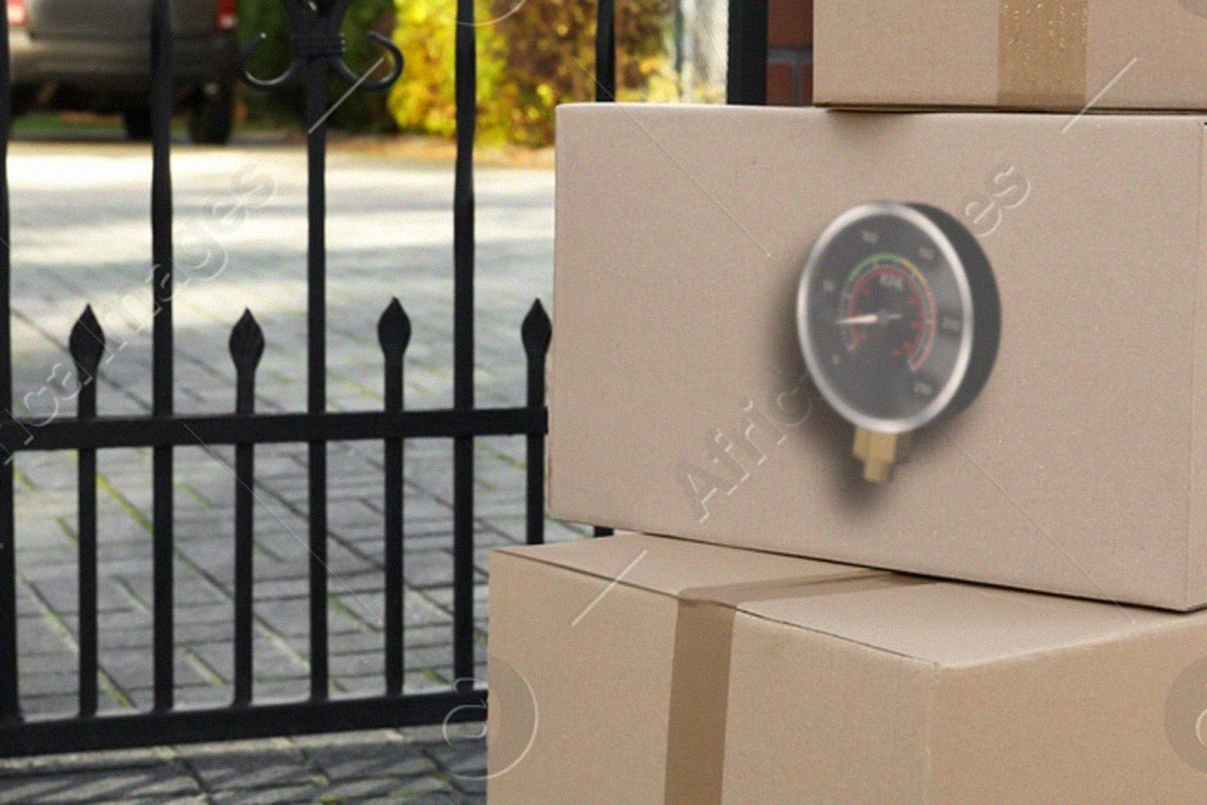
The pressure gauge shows 25 kPa
